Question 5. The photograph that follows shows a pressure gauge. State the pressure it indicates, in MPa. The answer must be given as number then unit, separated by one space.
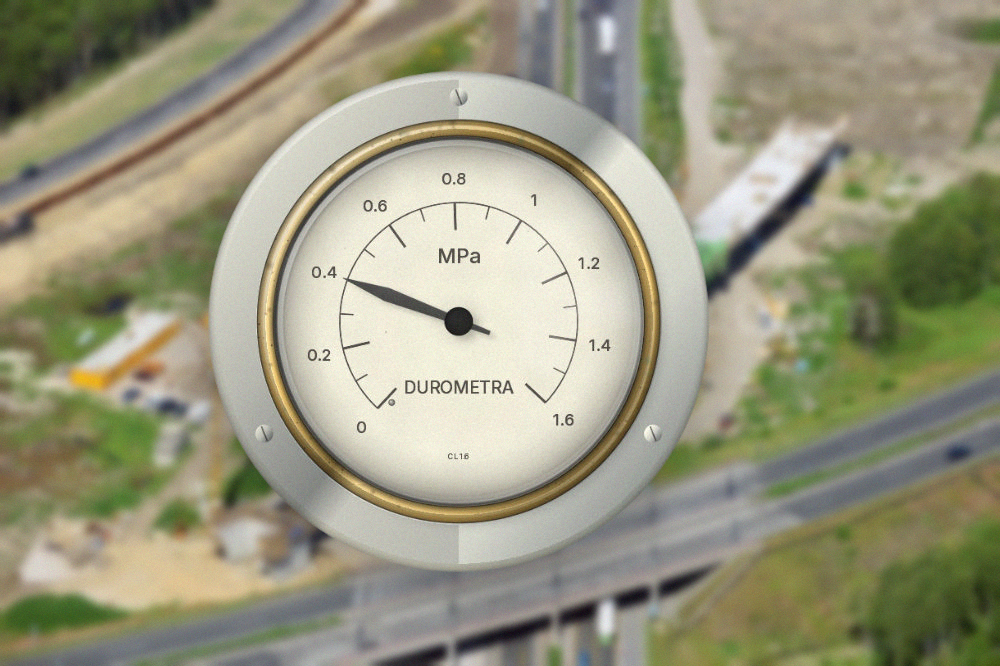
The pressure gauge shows 0.4 MPa
